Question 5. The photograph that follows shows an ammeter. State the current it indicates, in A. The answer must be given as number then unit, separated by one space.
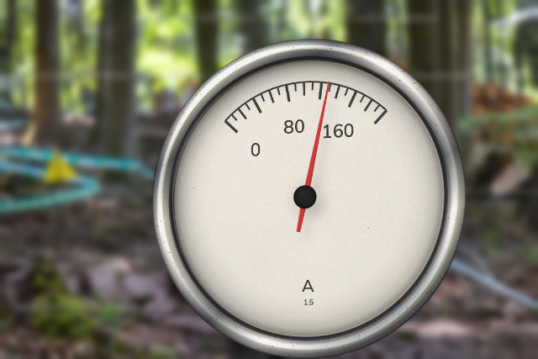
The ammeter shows 130 A
